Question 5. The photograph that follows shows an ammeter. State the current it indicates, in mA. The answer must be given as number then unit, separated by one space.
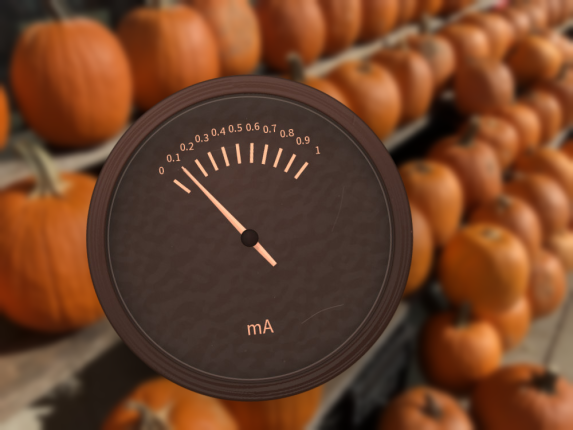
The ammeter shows 0.1 mA
